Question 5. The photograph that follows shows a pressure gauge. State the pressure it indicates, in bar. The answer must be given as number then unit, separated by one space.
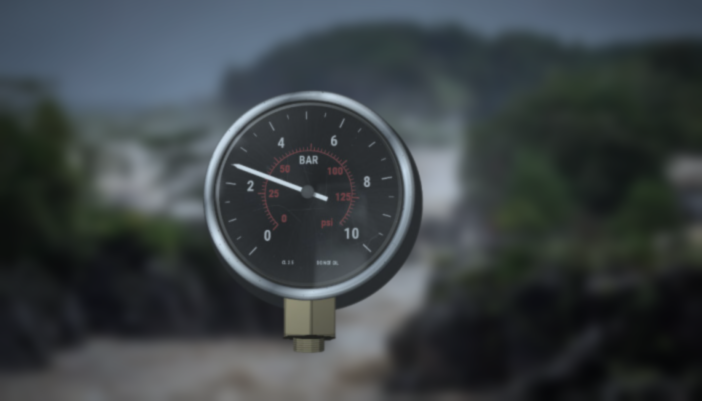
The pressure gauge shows 2.5 bar
